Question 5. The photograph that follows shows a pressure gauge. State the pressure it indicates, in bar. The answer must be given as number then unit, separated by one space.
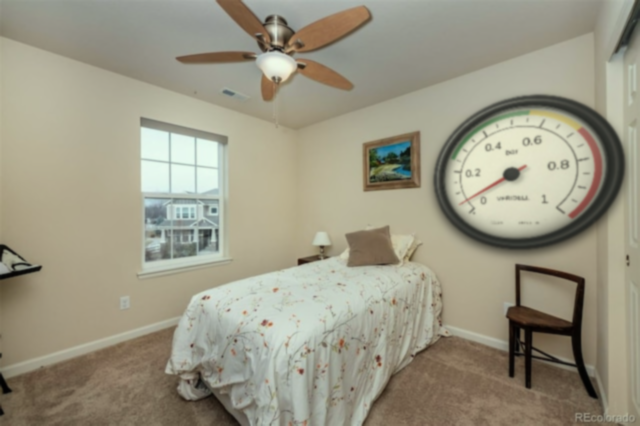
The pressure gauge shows 0.05 bar
